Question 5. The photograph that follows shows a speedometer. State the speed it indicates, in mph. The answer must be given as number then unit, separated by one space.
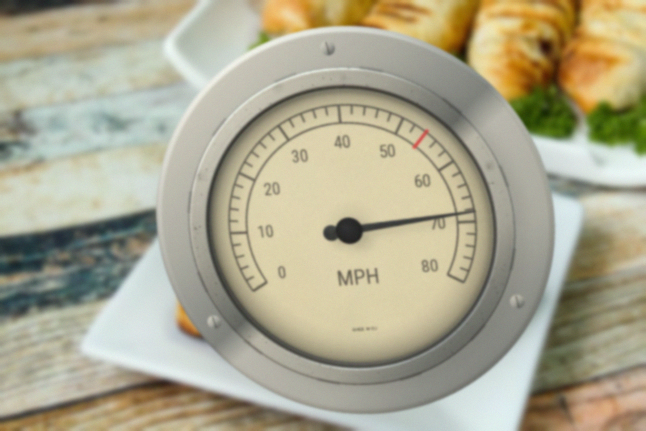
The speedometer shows 68 mph
